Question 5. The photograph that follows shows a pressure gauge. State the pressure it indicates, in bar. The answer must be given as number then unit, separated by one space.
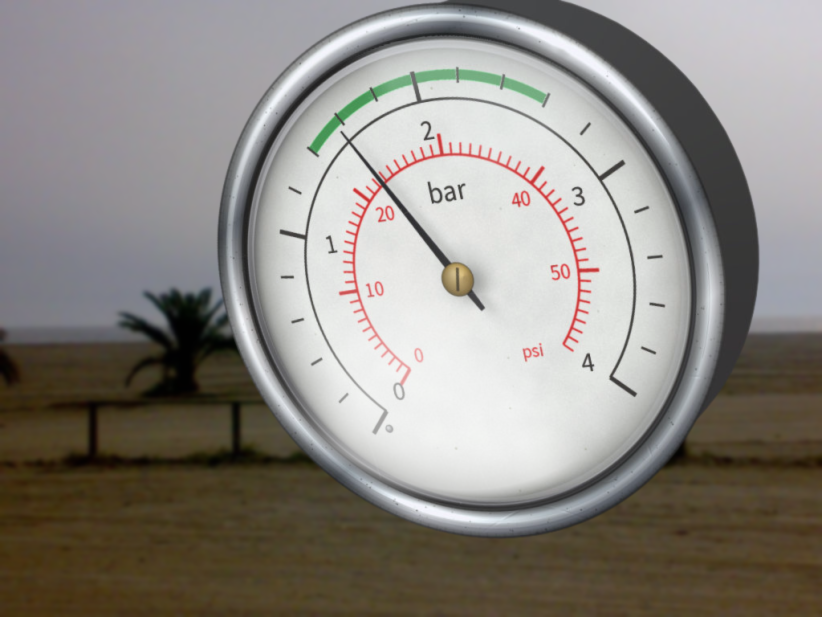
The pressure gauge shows 1.6 bar
